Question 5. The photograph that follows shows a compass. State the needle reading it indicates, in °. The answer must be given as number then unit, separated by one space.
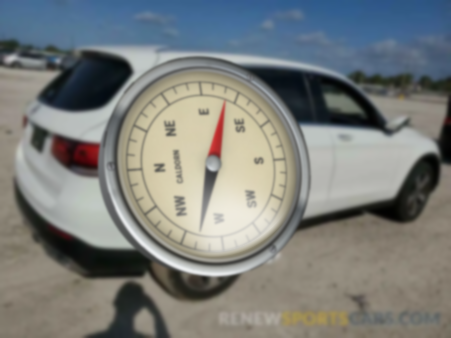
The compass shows 110 °
